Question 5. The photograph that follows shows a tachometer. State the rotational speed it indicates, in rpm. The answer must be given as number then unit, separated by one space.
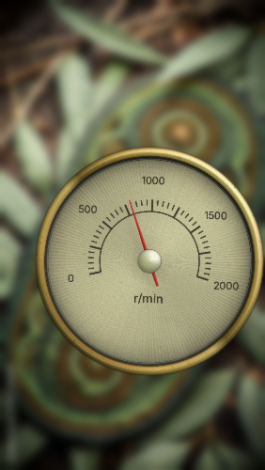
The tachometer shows 800 rpm
